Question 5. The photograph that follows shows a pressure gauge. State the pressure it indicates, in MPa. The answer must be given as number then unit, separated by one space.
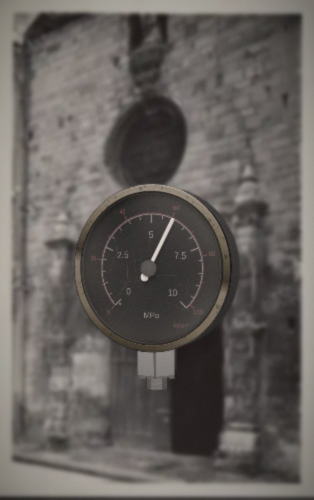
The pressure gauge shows 6 MPa
